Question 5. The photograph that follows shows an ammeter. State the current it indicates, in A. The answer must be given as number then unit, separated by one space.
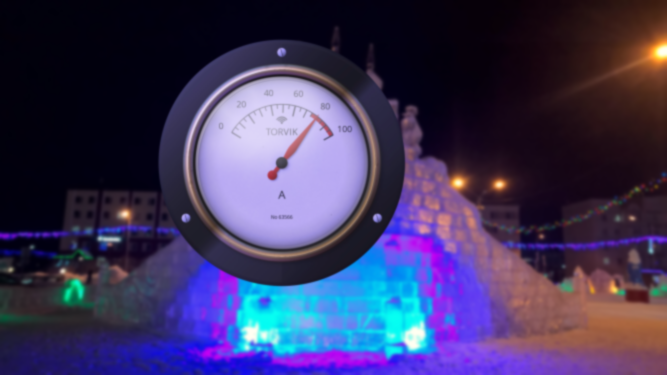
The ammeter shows 80 A
